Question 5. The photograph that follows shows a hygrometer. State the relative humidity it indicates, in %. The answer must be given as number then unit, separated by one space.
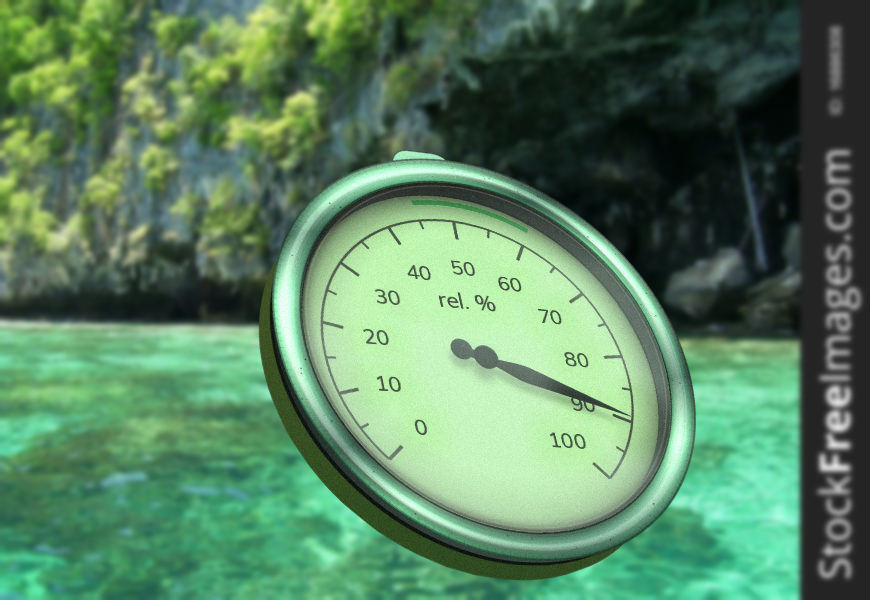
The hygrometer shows 90 %
